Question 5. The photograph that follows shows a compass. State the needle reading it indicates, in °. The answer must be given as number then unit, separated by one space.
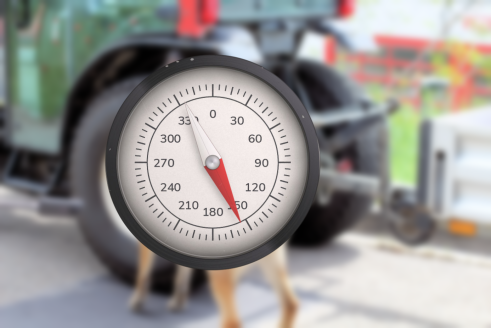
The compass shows 155 °
